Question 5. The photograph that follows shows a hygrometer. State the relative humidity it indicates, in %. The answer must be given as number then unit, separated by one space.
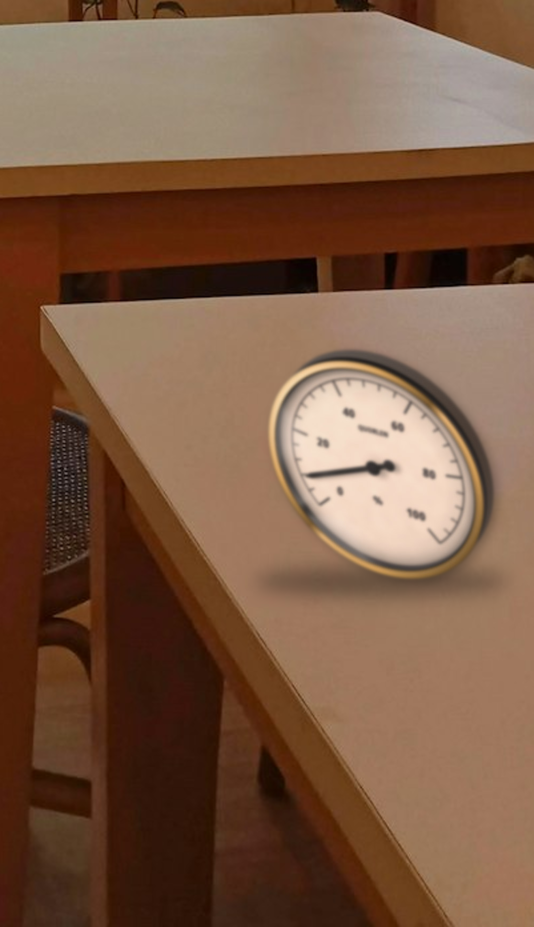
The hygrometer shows 8 %
